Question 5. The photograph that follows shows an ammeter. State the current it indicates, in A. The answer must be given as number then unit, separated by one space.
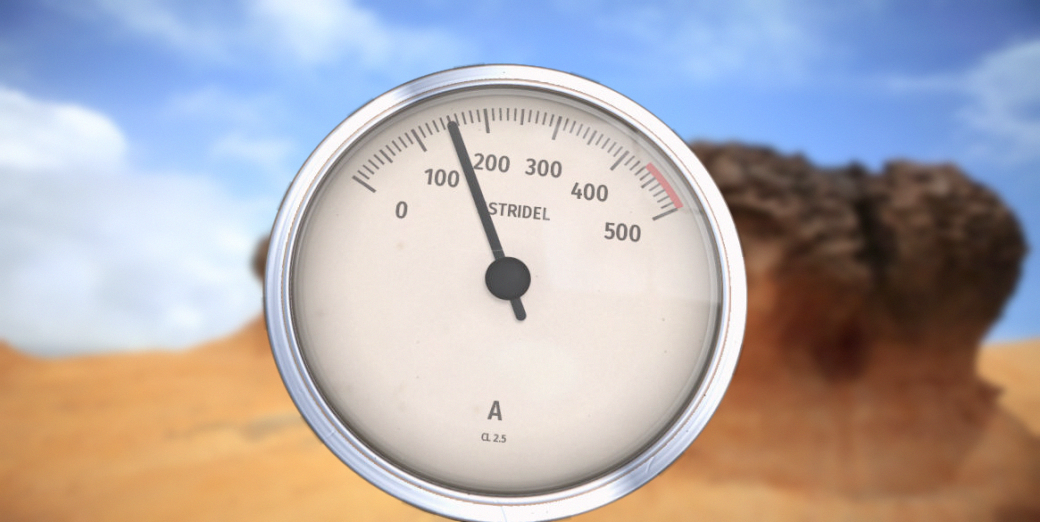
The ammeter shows 150 A
